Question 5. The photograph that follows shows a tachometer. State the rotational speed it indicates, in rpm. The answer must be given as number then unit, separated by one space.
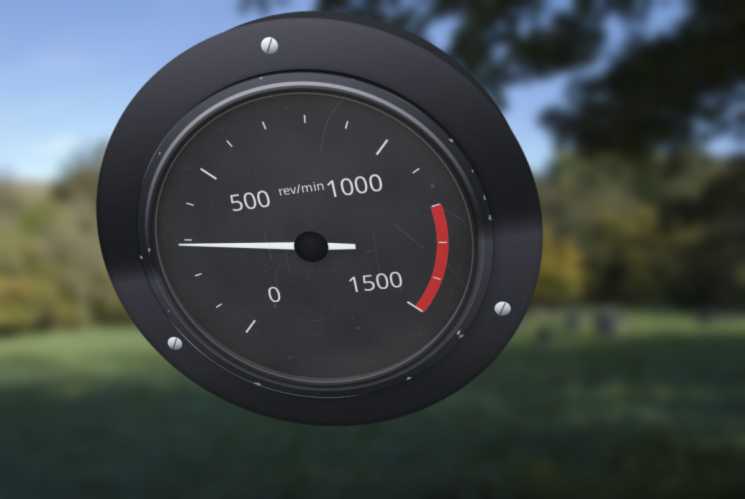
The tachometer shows 300 rpm
